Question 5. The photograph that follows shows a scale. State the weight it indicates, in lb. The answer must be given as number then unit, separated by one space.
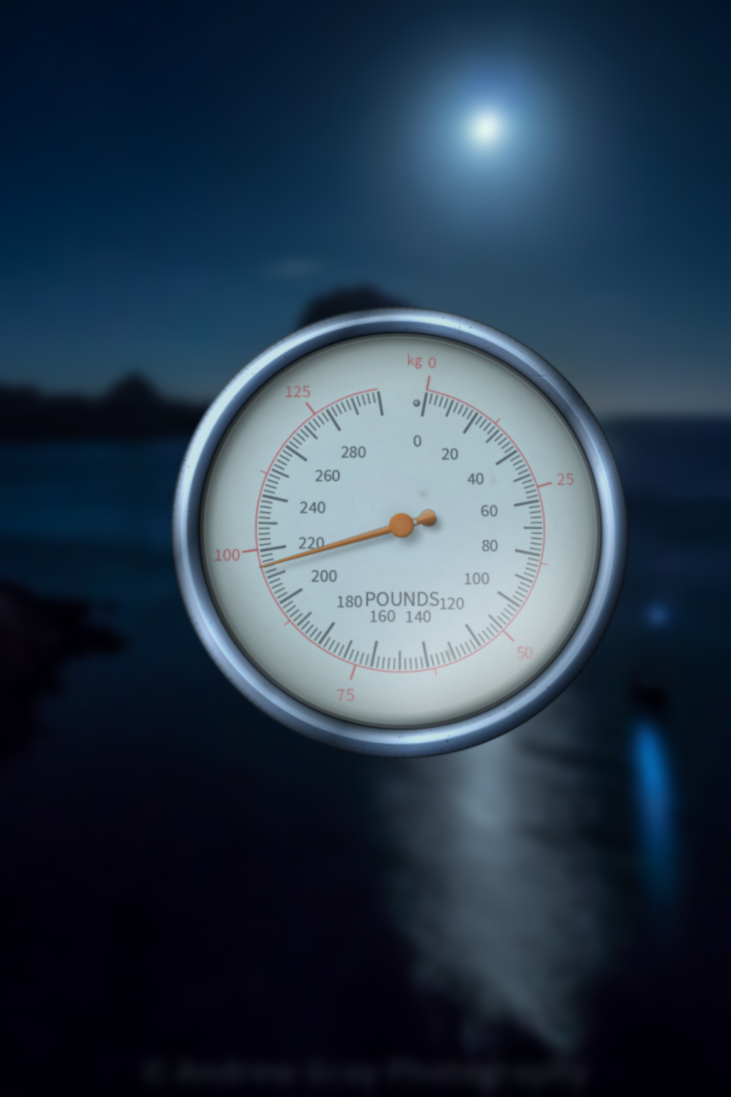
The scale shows 214 lb
